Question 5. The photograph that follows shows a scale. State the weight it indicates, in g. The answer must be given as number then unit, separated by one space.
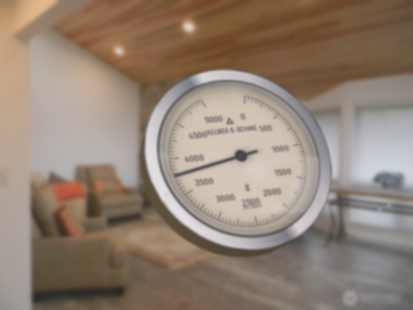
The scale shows 3750 g
